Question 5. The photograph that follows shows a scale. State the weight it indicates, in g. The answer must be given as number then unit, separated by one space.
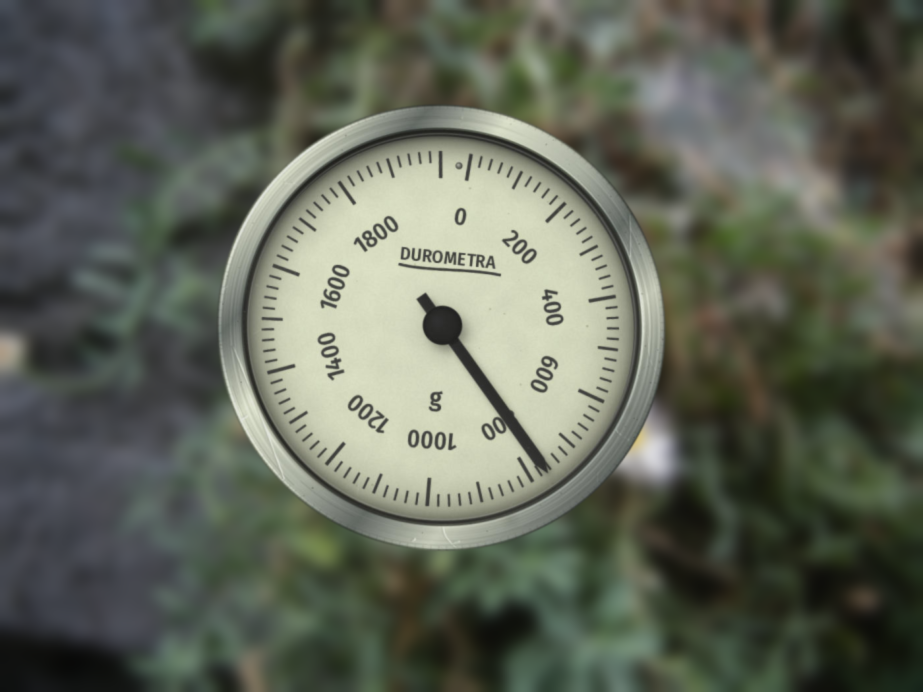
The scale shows 770 g
